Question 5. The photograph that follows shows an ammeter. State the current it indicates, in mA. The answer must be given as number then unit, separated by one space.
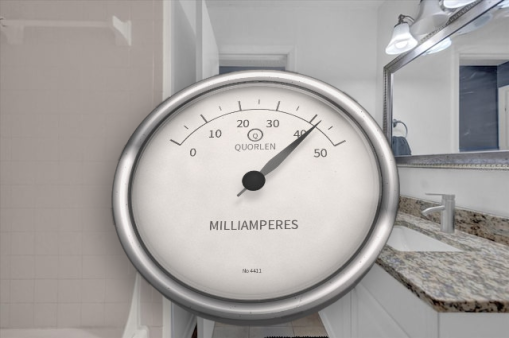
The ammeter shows 42.5 mA
